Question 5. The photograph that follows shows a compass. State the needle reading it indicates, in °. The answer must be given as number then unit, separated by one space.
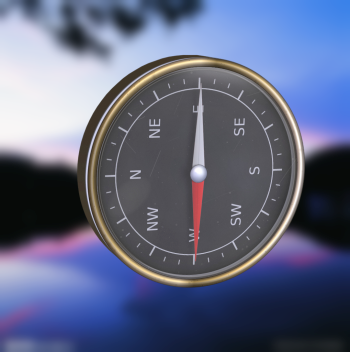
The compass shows 270 °
